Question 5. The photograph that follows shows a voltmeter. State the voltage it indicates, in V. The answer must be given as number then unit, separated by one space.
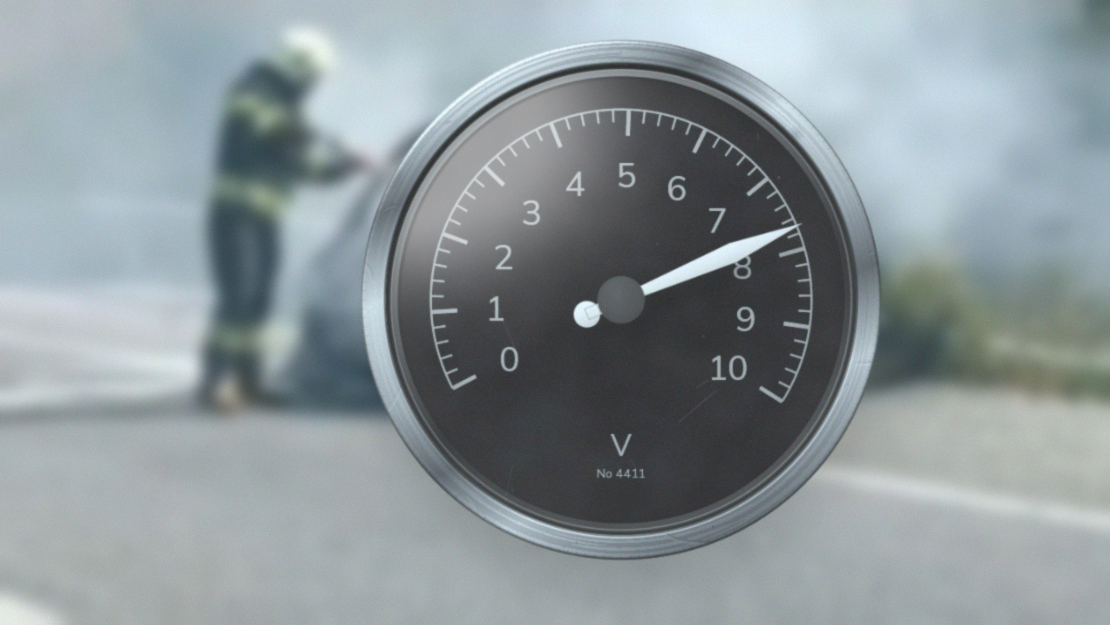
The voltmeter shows 7.7 V
